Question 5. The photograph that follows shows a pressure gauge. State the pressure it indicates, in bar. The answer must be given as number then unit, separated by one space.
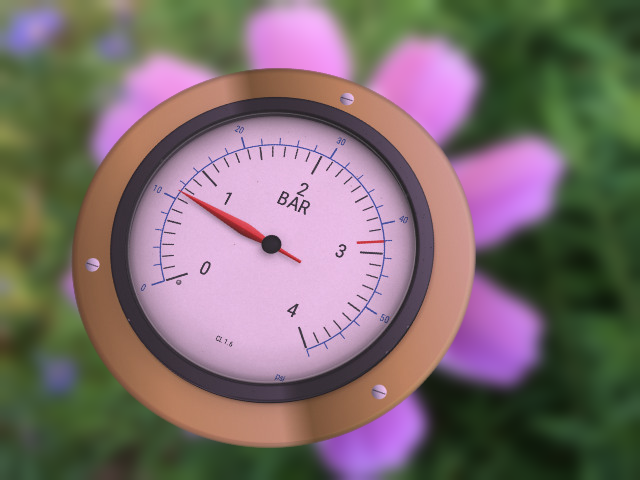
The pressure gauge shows 0.75 bar
